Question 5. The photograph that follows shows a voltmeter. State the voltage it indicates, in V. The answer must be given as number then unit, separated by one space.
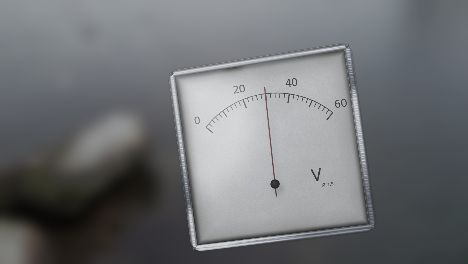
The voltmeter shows 30 V
